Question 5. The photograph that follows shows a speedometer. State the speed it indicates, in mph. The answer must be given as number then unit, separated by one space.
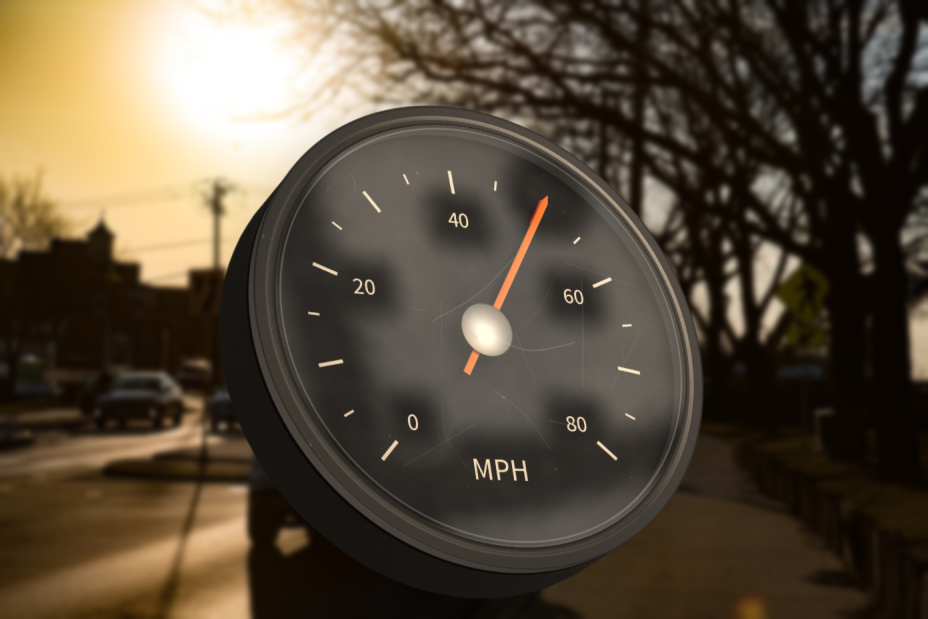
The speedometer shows 50 mph
